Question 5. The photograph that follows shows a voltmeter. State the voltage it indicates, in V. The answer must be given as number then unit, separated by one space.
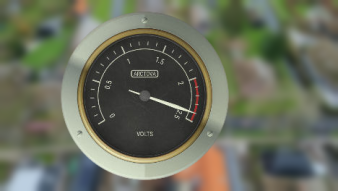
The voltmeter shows 2.4 V
